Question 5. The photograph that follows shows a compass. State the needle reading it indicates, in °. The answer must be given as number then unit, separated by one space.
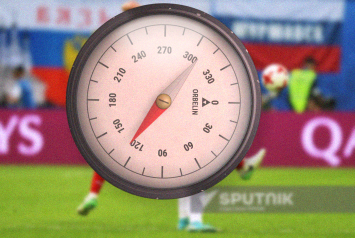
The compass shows 127.5 °
